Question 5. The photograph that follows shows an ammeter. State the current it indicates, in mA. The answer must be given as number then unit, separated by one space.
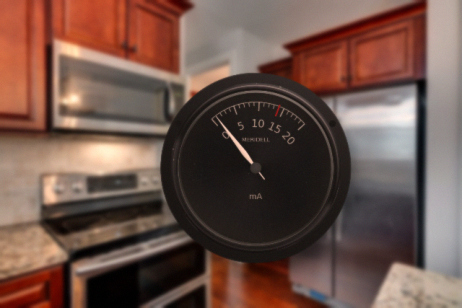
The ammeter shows 1 mA
